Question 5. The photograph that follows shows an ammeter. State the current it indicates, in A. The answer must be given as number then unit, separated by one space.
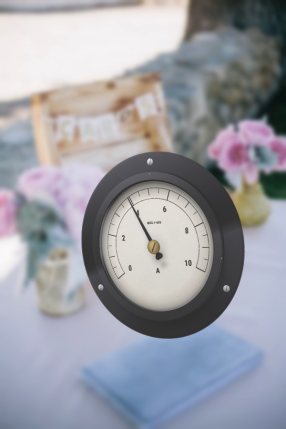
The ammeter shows 4 A
